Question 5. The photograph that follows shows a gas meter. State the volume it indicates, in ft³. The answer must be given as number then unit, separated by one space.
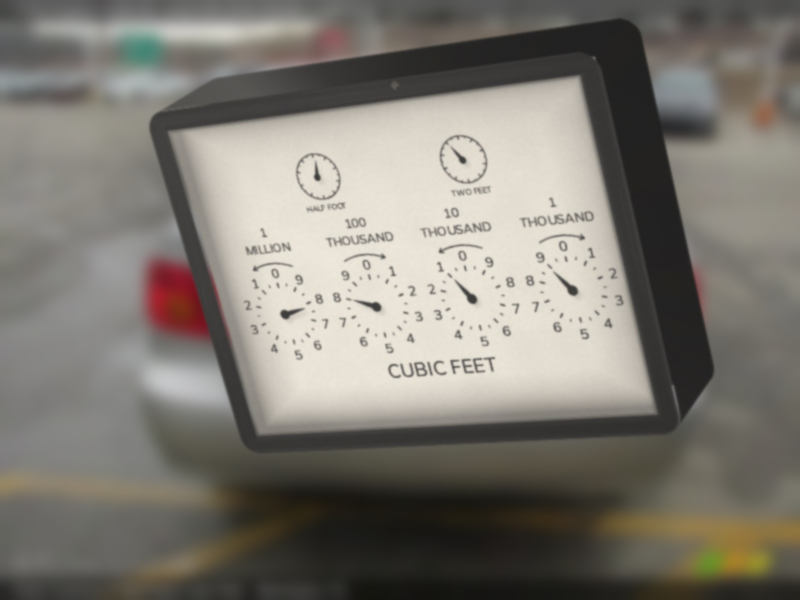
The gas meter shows 780900 ft³
